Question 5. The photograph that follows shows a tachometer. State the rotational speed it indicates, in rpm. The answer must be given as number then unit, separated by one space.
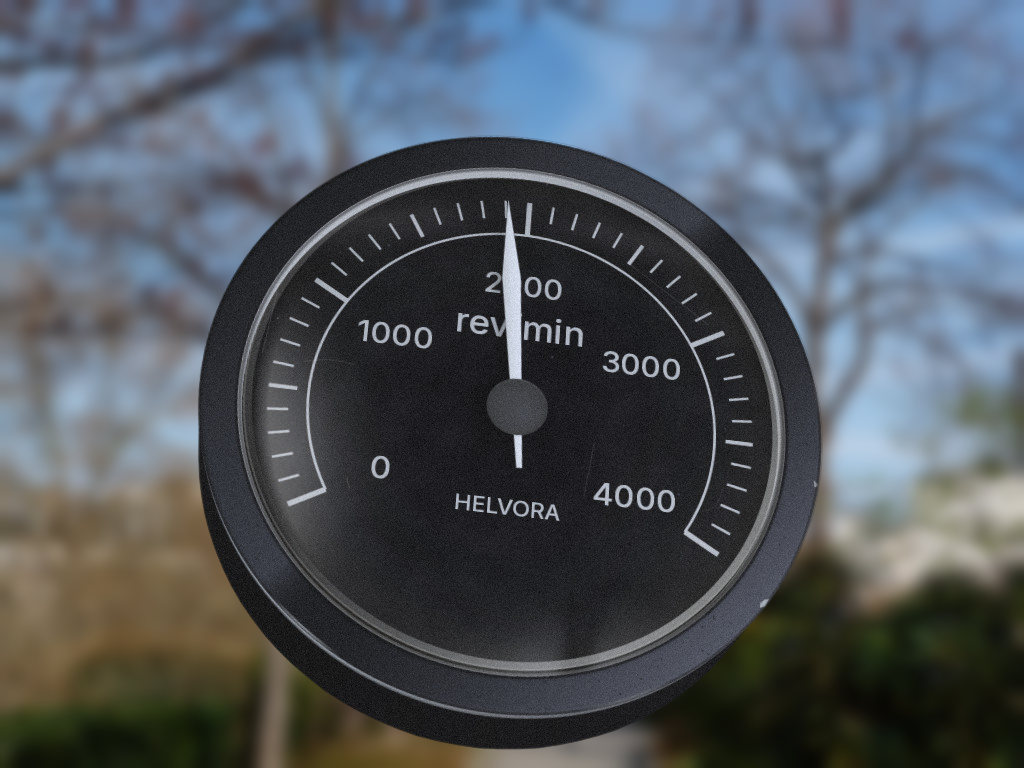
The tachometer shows 1900 rpm
